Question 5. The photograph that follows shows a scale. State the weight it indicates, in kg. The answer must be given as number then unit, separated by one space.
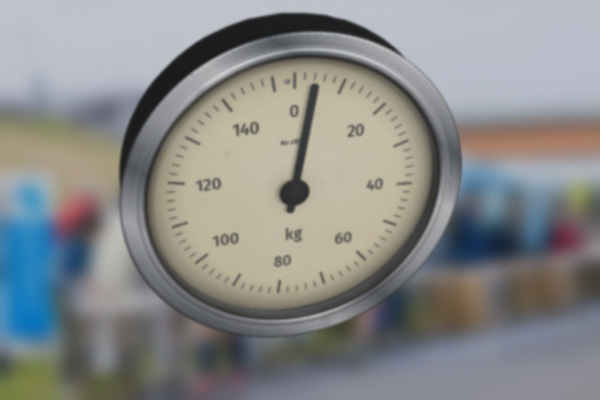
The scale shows 4 kg
